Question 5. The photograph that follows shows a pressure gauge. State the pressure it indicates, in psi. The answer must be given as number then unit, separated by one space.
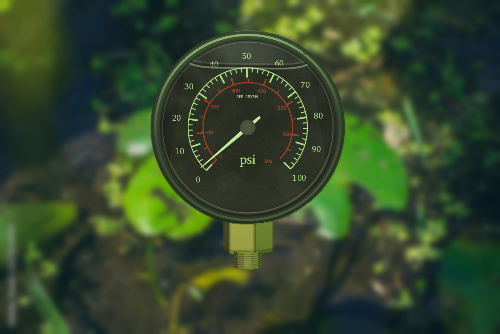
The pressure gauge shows 2 psi
